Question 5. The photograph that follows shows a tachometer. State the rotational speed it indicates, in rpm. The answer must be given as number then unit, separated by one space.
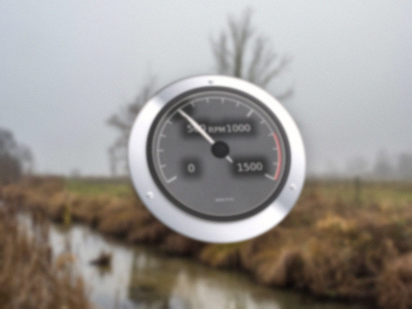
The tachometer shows 500 rpm
